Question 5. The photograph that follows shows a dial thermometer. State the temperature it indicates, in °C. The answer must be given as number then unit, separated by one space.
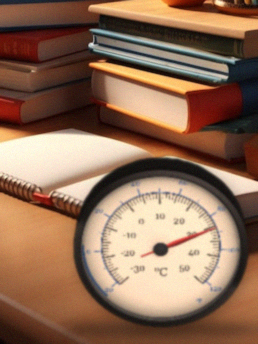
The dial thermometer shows 30 °C
